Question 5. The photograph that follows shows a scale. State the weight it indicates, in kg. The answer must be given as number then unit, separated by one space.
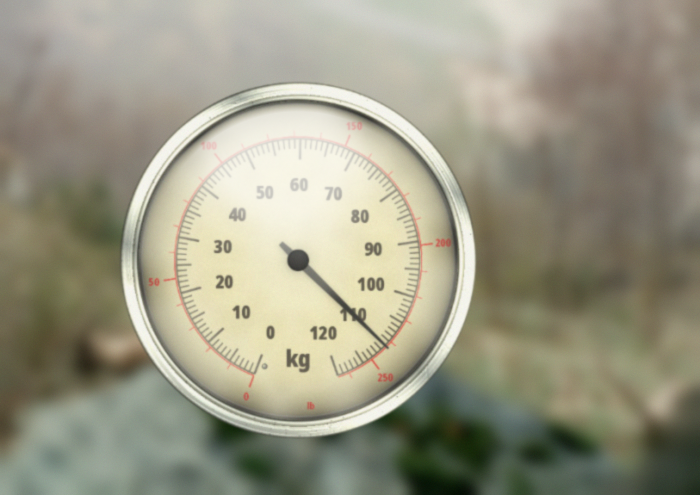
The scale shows 110 kg
